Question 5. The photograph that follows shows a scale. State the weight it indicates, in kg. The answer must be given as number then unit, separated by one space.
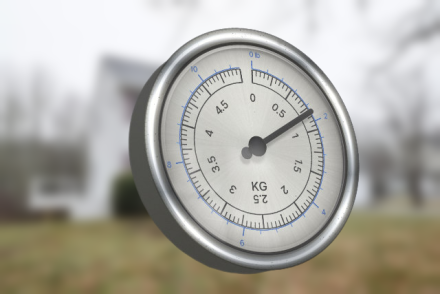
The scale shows 0.8 kg
